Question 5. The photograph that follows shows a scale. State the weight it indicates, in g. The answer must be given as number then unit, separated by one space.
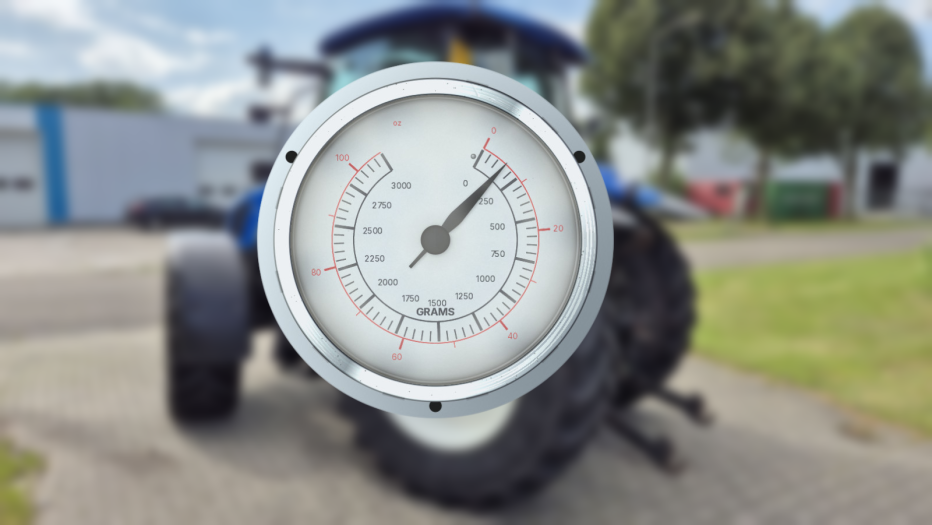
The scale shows 150 g
